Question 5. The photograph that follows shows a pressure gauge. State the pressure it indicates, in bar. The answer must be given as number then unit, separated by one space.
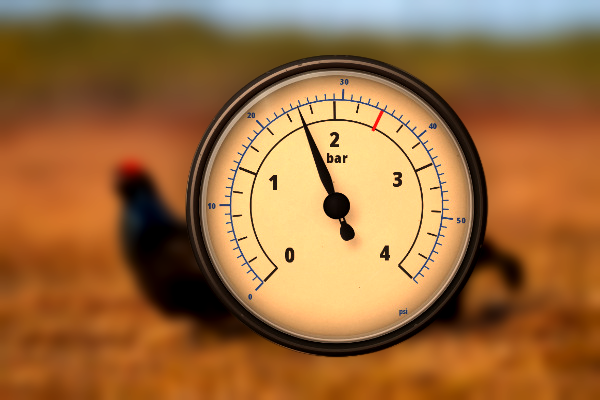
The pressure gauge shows 1.7 bar
